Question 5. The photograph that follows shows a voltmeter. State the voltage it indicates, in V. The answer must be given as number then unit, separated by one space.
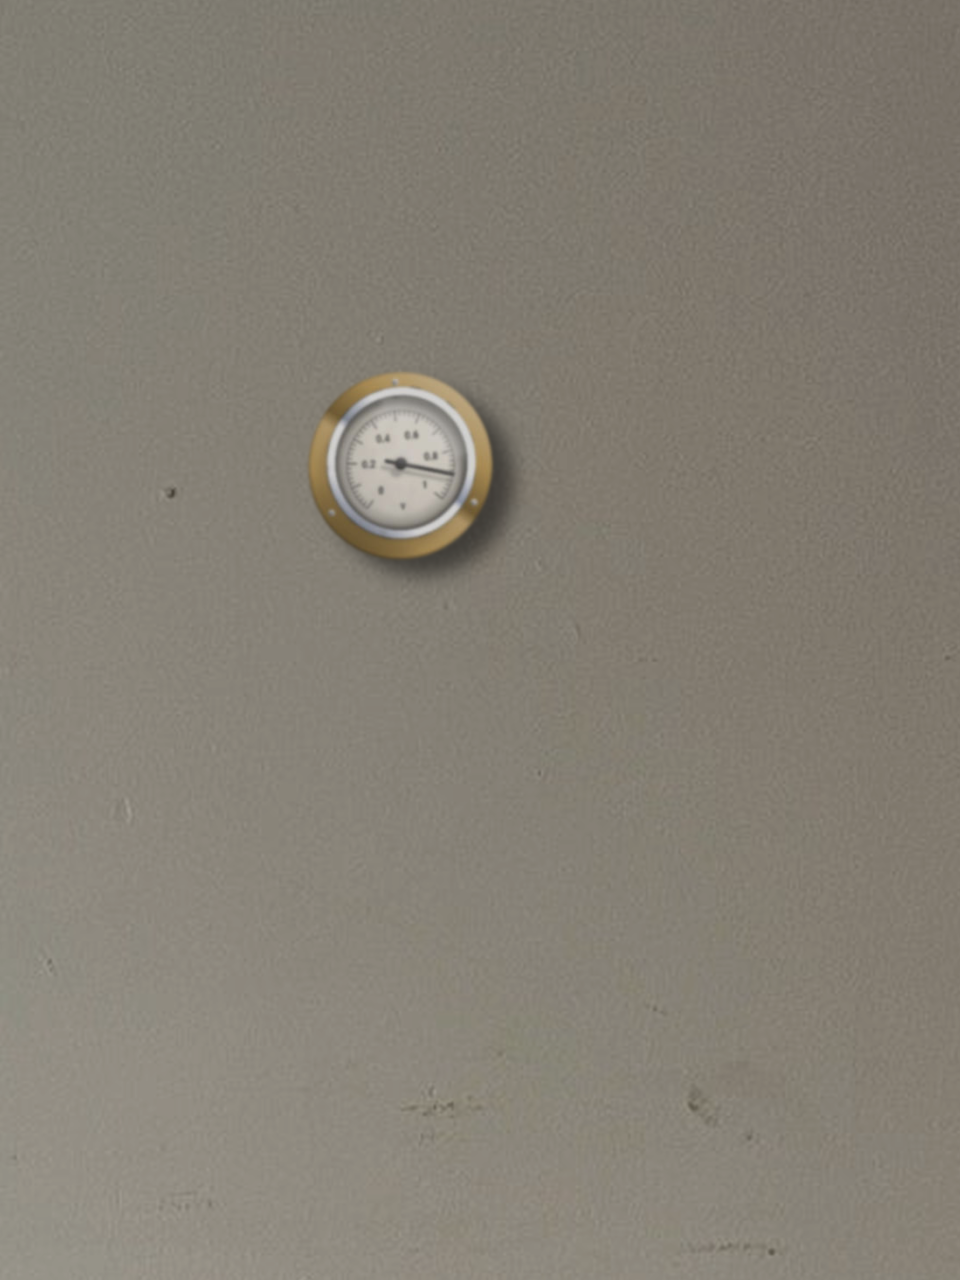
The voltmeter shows 0.9 V
